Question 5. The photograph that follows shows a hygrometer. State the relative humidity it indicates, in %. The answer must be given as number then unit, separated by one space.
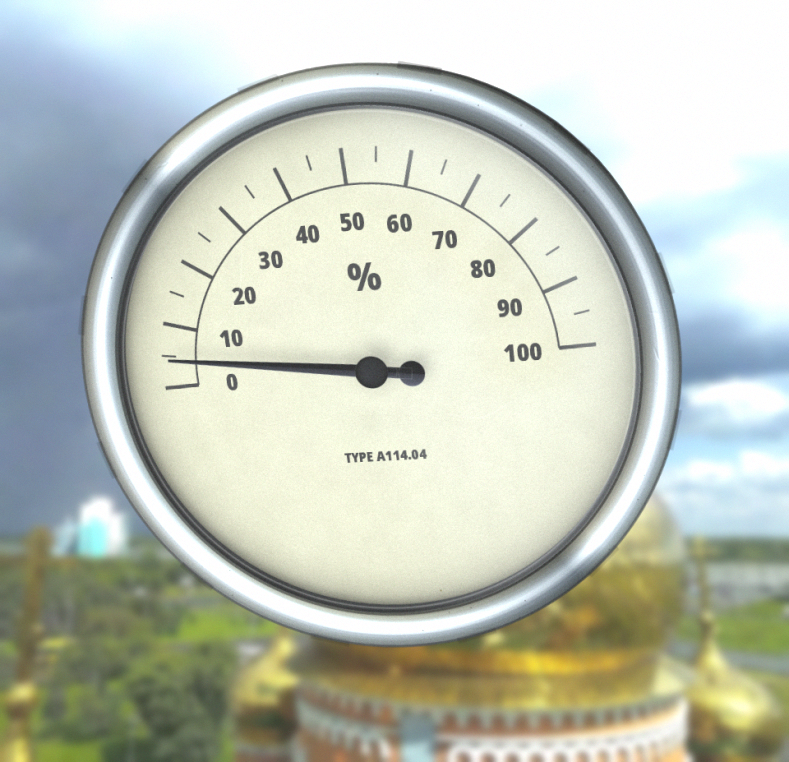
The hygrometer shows 5 %
